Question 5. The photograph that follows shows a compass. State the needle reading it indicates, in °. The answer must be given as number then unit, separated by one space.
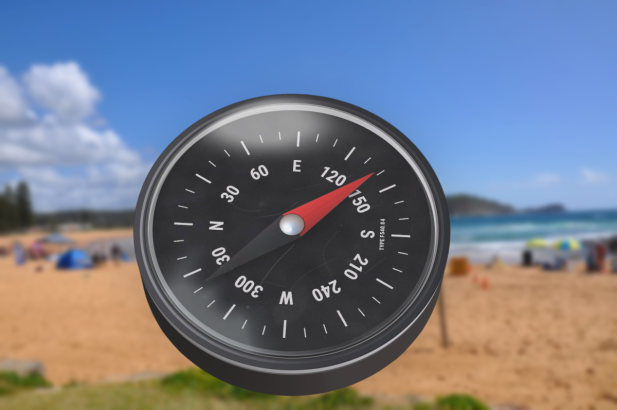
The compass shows 140 °
